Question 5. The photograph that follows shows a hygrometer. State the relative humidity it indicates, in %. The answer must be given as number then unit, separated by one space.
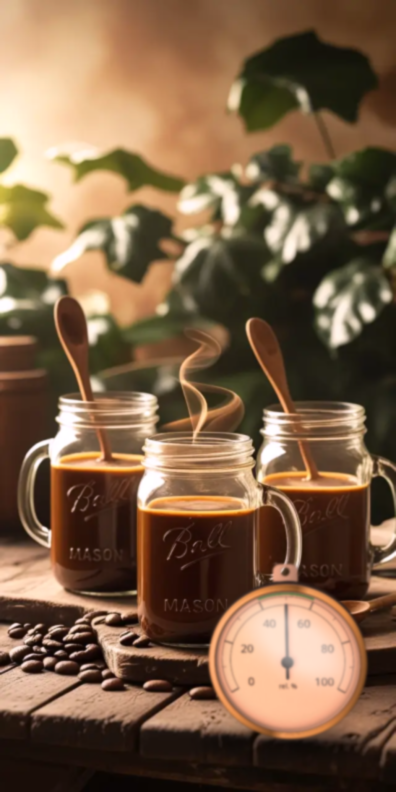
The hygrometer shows 50 %
